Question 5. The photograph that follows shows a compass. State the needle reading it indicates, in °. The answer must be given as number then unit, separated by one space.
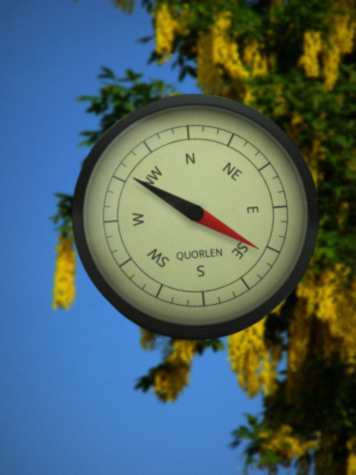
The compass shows 125 °
